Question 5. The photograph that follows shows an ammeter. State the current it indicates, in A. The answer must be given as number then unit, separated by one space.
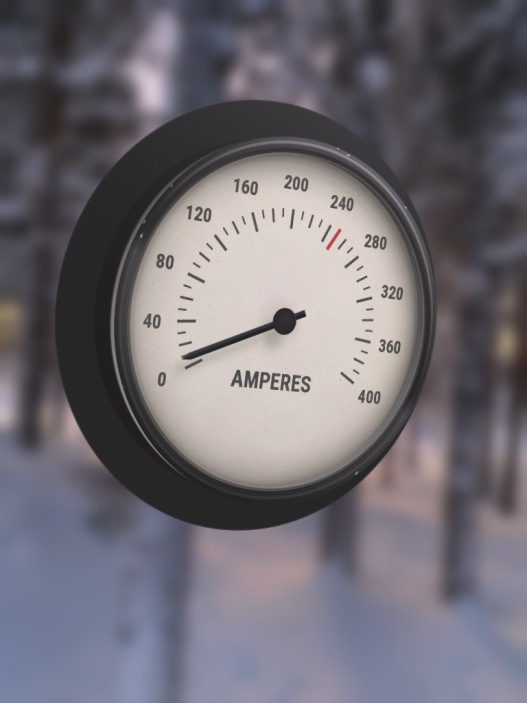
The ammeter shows 10 A
